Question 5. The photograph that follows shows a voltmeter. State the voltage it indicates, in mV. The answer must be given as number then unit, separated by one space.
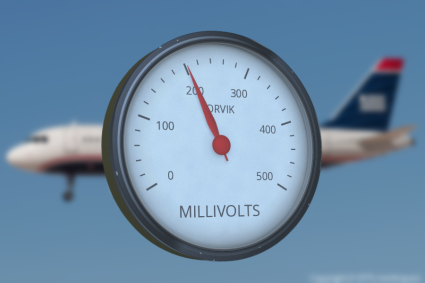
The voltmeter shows 200 mV
